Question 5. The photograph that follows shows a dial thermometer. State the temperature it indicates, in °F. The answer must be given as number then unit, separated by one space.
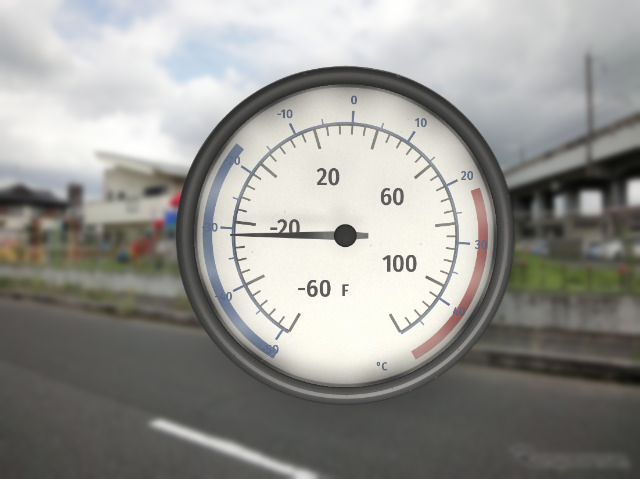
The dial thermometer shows -24 °F
